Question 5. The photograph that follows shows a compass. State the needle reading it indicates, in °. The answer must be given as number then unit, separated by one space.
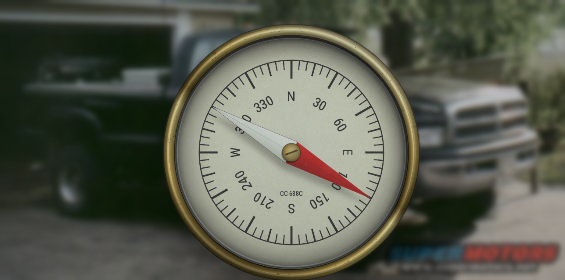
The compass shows 120 °
